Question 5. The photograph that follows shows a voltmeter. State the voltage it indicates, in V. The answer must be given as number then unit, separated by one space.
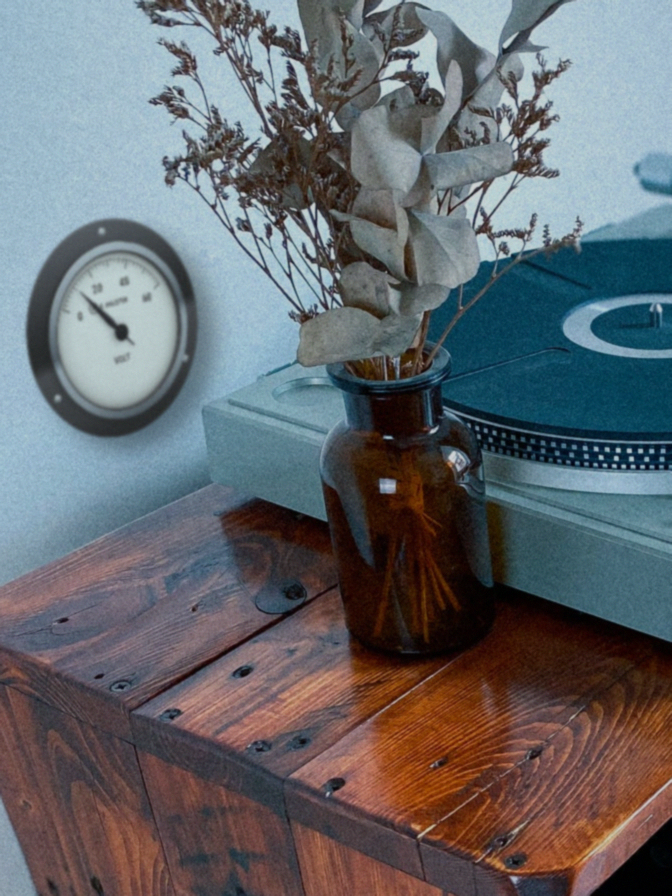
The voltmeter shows 10 V
